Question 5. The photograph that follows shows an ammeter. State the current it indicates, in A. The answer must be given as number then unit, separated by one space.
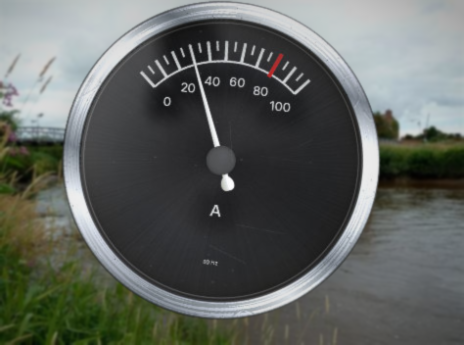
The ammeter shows 30 A
